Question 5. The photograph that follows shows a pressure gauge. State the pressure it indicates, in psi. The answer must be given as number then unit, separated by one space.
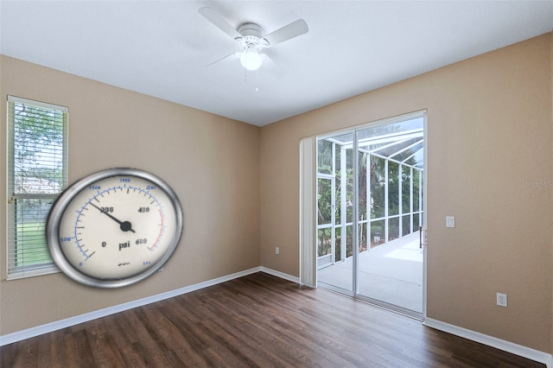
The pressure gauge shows 180 psi
